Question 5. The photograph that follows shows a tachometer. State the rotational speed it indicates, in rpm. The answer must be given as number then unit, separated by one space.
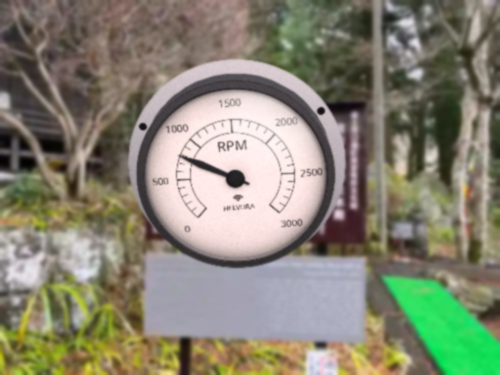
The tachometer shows 800 rpm
